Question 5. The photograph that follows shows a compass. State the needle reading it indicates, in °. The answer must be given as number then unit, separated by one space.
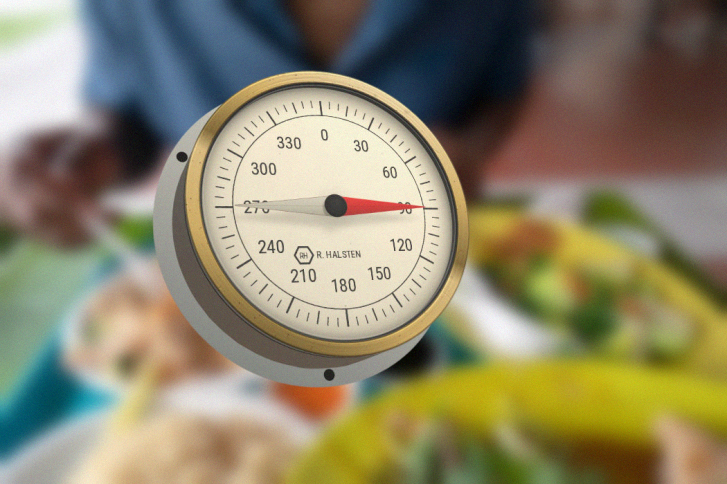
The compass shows 90 °
